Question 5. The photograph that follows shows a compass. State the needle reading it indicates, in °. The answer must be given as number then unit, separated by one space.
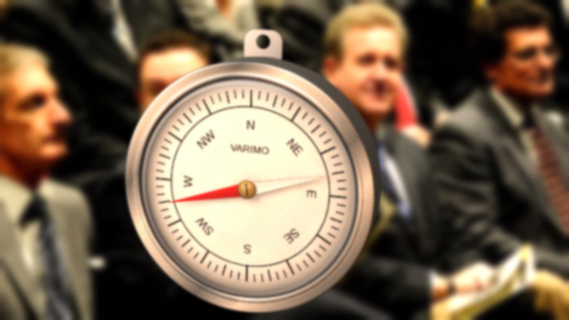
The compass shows 255 °
